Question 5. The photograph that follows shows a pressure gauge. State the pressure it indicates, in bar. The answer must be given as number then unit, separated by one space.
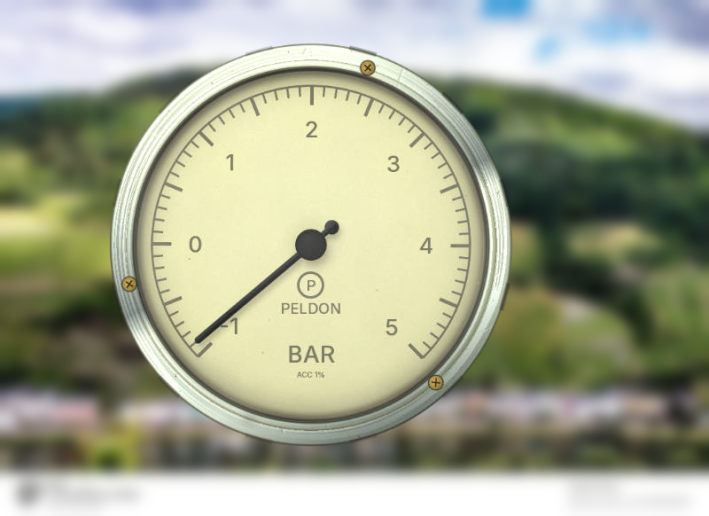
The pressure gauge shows -0.9 bar
